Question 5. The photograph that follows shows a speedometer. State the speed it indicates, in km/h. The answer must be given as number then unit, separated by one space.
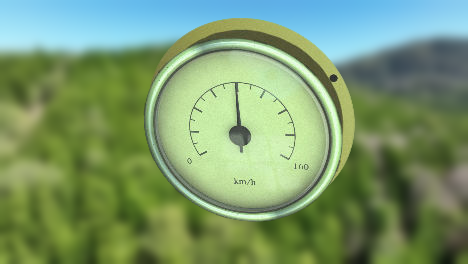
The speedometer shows 80 km/h
